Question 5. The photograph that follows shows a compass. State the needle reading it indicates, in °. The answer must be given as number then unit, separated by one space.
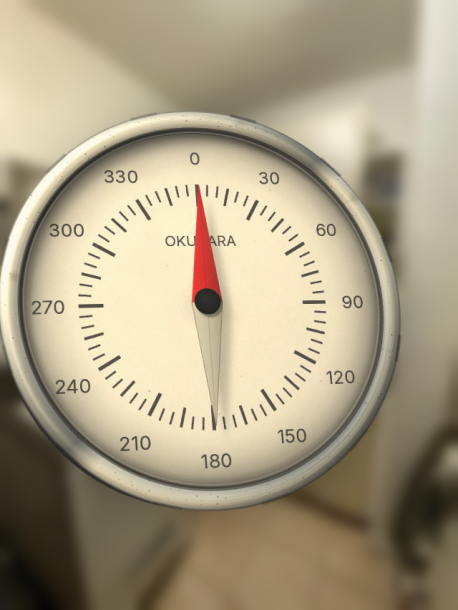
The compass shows 0 °
